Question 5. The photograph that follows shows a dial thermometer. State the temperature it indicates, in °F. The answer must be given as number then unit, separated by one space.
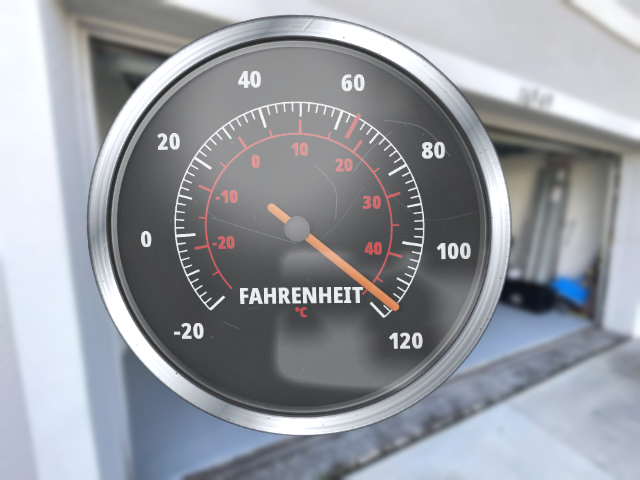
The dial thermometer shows 116 °F
